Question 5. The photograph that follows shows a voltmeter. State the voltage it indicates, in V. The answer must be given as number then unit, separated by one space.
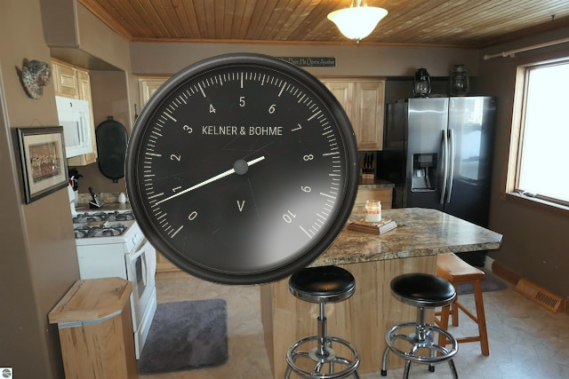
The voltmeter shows 0.8 V
